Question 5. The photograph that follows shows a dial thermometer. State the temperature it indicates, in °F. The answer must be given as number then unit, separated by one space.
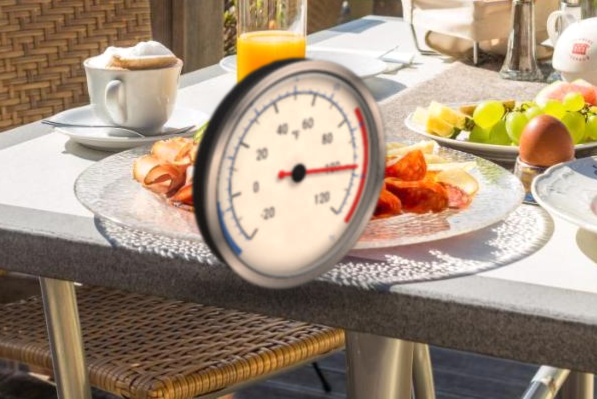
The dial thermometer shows 100 °F
